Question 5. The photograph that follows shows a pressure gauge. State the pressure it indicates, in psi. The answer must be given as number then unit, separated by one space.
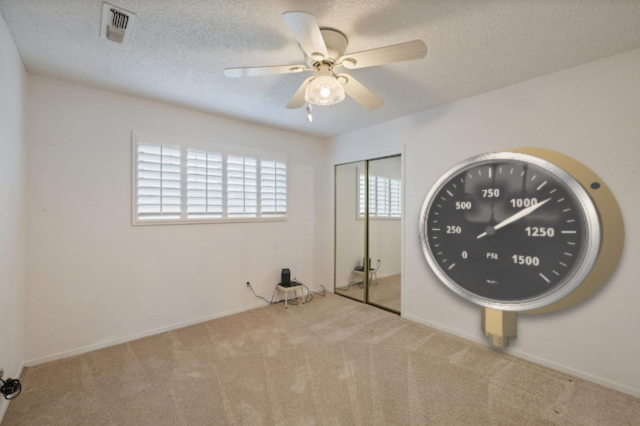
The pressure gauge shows 1075 psi
